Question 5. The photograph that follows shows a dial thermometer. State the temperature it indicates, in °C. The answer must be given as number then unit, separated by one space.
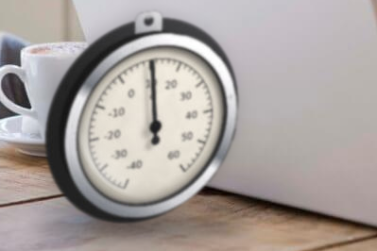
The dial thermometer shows 10 °C
